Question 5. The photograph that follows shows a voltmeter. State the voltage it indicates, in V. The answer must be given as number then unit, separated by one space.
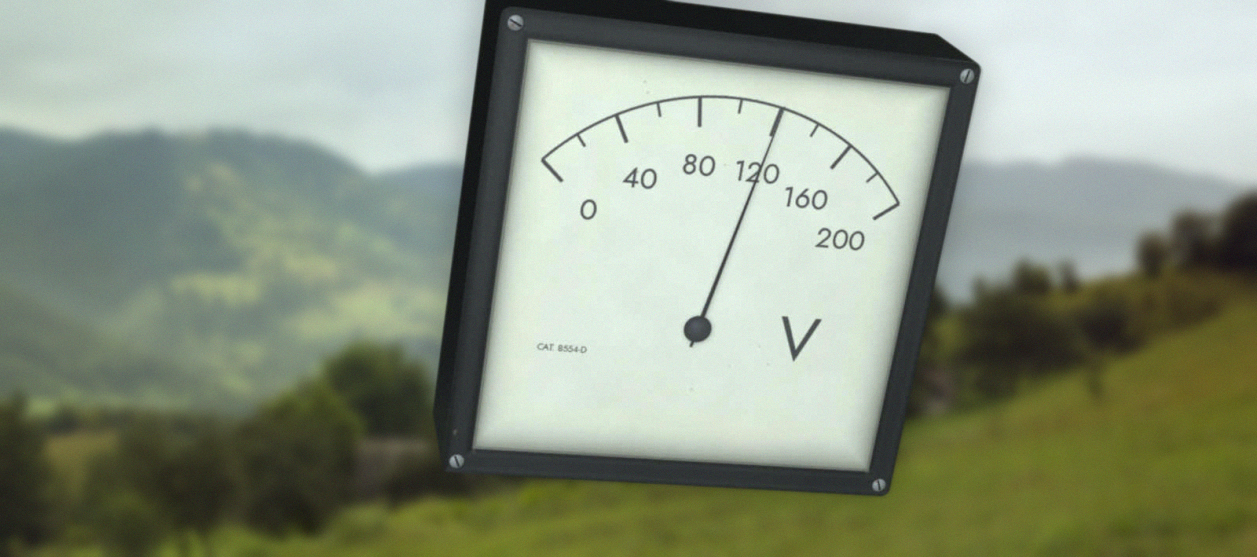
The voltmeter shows 120 V
